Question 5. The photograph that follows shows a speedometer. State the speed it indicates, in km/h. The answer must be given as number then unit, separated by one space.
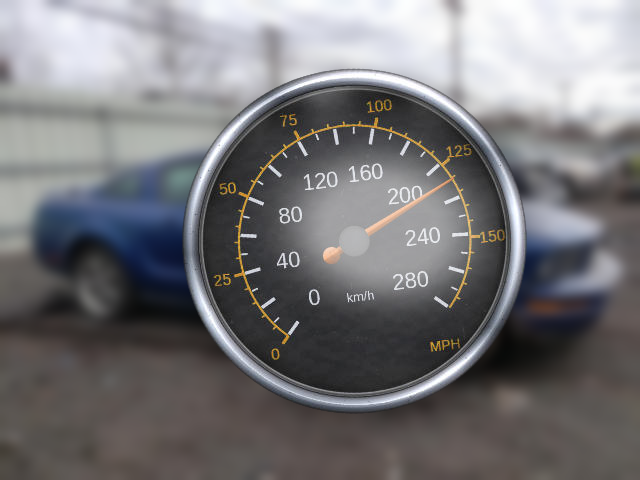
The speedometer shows 210 km/h
